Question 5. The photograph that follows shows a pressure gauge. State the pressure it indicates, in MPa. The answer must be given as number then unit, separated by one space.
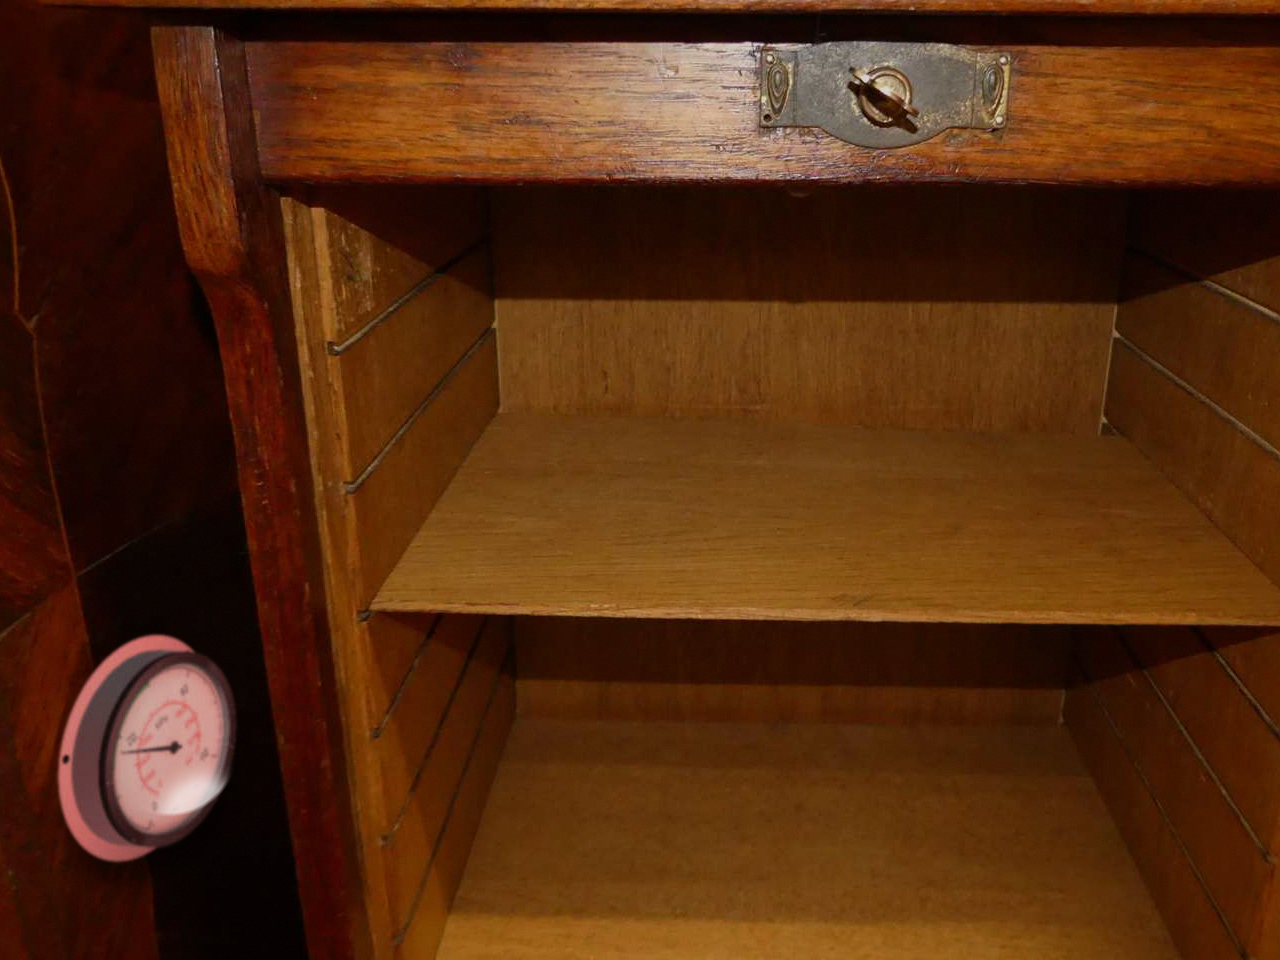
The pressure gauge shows 17.5 MPa
